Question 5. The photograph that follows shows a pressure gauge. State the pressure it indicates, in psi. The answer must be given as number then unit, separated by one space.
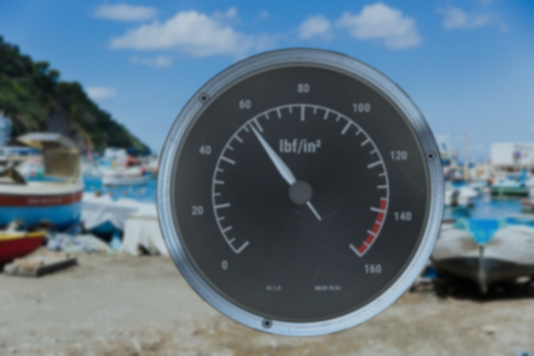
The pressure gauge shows 57.5 psi
